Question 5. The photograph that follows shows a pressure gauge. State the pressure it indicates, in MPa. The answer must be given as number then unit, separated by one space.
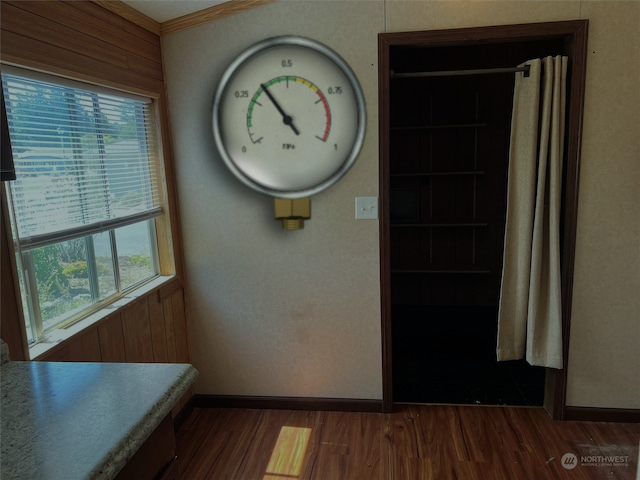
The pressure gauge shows 0.35 MPa
